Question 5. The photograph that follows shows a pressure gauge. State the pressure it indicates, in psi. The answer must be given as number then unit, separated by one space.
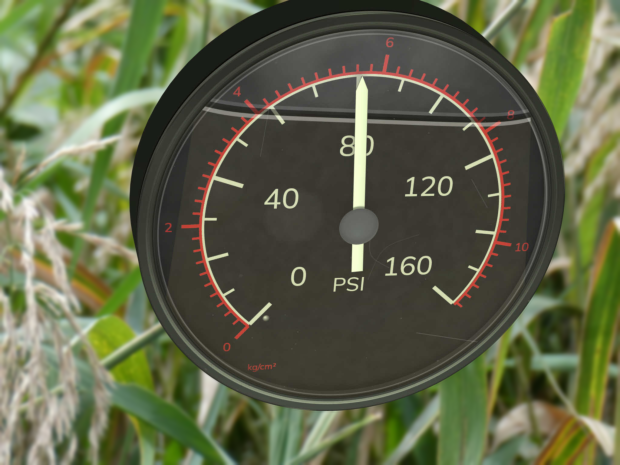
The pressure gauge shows 80 psi
